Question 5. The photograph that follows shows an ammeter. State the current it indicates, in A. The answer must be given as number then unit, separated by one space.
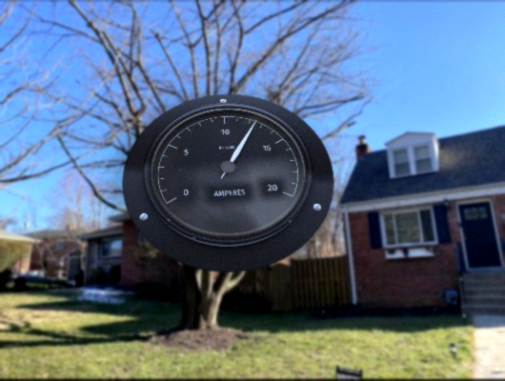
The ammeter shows 12.5 A
